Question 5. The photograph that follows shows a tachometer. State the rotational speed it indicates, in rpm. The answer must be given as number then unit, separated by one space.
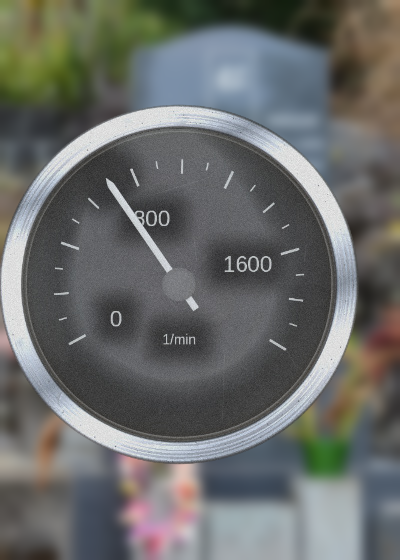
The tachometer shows 700 rpm
